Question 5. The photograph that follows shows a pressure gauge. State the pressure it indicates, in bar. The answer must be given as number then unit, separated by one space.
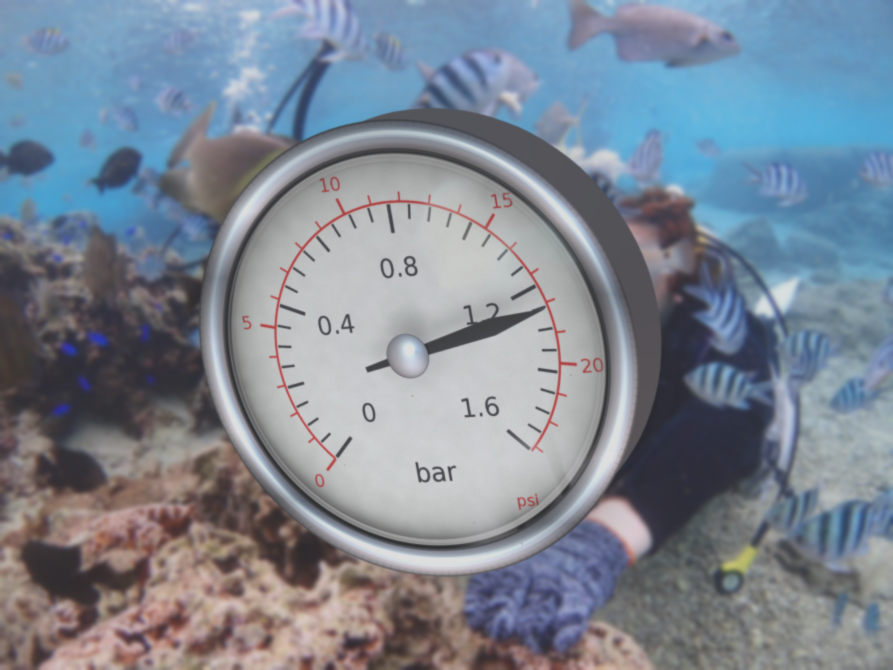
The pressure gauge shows 1.25 bar
